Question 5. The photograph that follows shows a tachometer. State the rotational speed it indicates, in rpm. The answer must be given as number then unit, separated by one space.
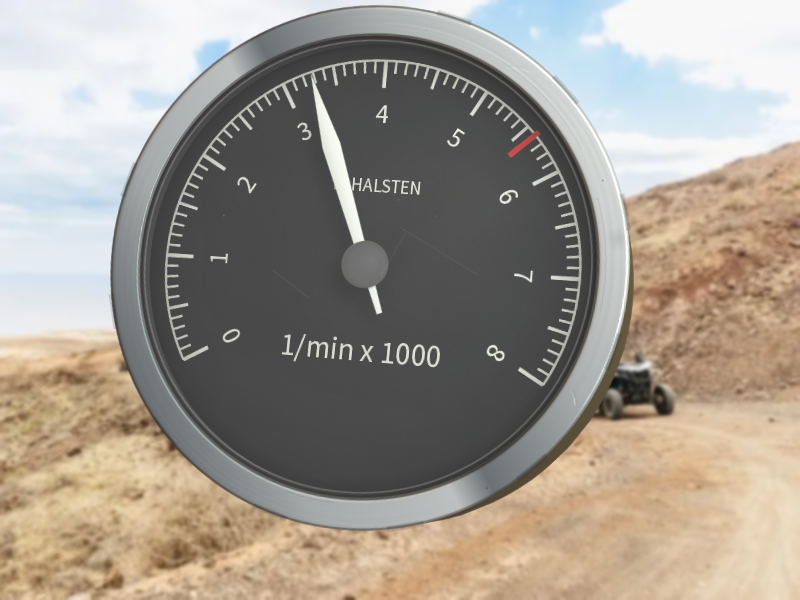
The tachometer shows 3300 rpm
